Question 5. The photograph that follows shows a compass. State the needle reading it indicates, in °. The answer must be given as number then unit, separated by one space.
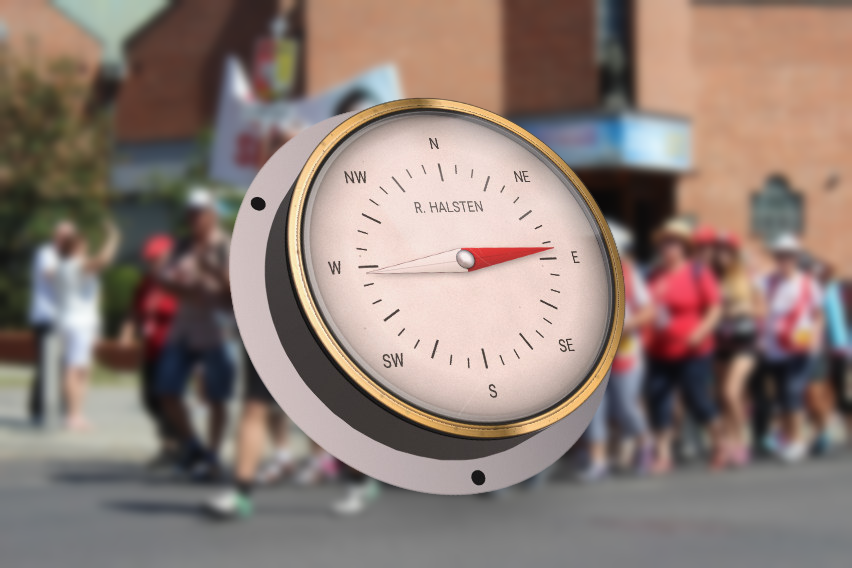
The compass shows 85 °
